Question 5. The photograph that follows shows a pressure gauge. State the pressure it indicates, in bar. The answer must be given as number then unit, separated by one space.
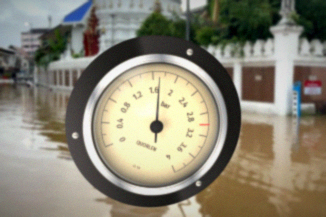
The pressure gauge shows 1.7 bar
